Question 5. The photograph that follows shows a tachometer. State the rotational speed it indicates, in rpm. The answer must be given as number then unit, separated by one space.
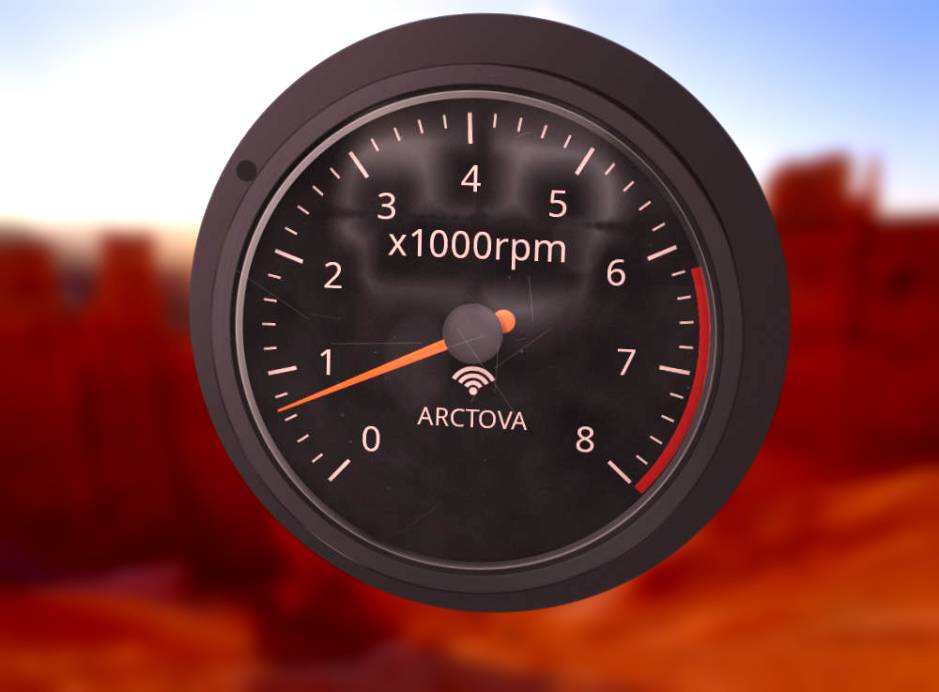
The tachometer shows 700 rpm
